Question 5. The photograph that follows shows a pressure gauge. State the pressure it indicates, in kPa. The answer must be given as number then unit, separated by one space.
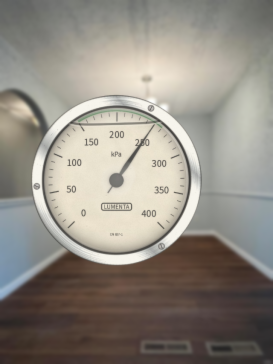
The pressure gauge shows 250 kPa
